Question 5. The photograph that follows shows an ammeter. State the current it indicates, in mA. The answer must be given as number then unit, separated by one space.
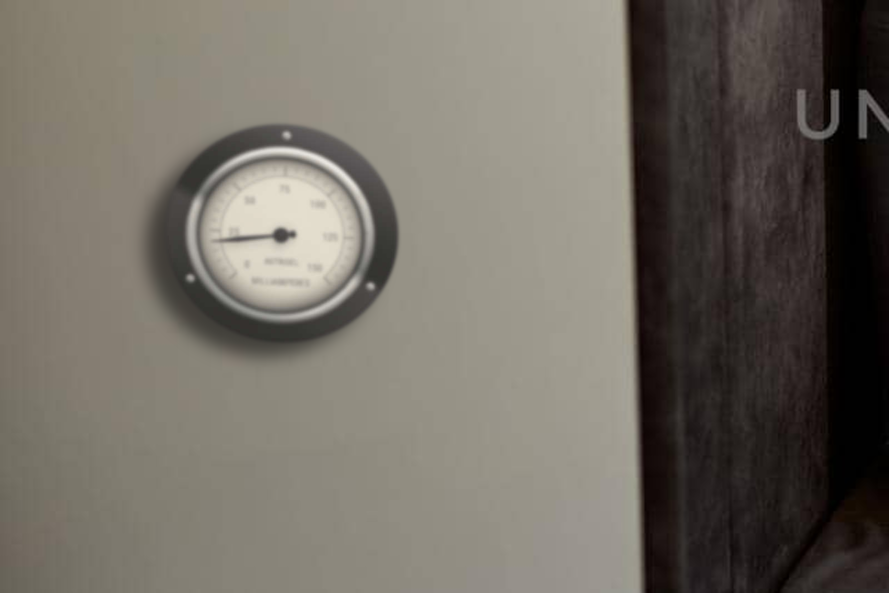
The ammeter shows 20 mA
